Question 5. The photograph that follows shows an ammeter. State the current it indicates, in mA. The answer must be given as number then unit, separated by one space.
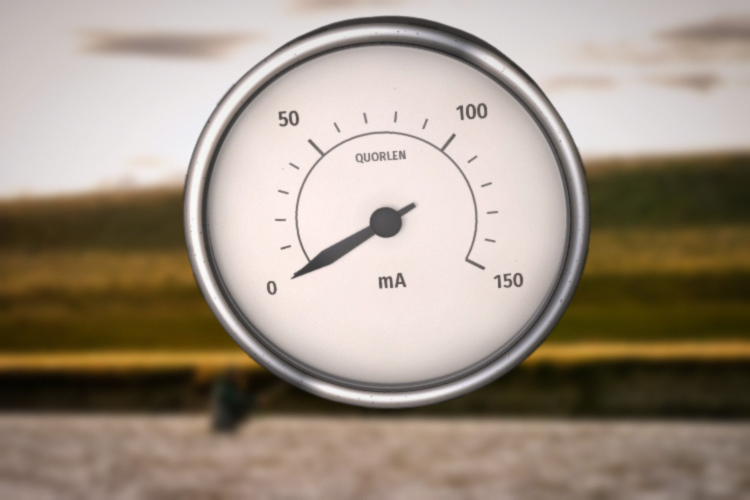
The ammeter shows 0 mA
